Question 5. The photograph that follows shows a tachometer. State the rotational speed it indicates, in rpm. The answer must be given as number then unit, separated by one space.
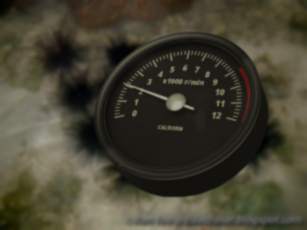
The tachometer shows 2000 rpm
